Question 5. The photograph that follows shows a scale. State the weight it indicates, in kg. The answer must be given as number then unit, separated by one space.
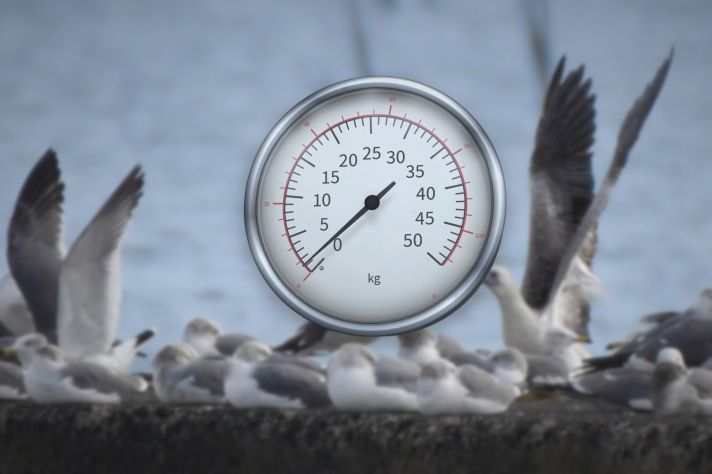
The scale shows 1 kg
